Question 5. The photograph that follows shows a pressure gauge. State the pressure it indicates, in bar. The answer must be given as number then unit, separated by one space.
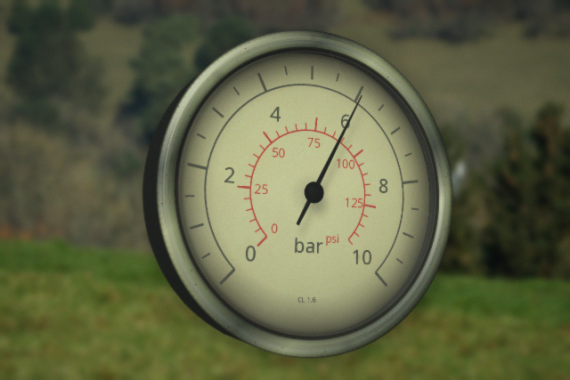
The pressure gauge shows 6 bar
